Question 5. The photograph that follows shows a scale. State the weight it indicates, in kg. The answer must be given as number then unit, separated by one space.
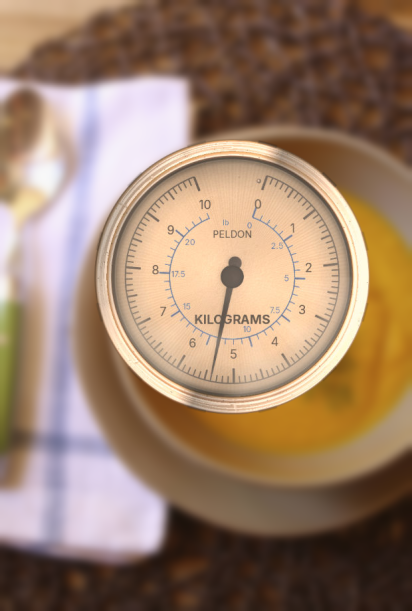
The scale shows 5.4 kg
